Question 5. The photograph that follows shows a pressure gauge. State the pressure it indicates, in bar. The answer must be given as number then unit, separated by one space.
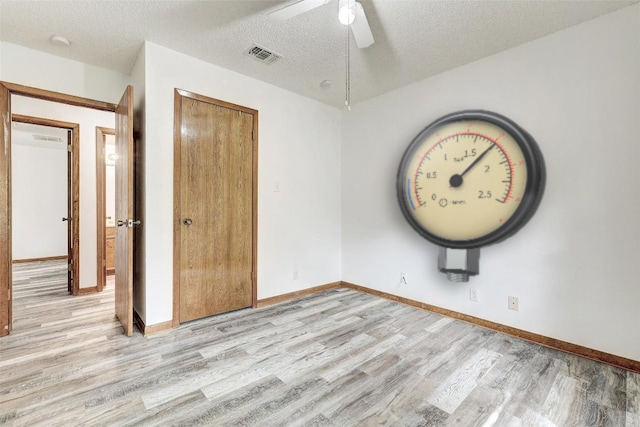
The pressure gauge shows 1.75 bar
